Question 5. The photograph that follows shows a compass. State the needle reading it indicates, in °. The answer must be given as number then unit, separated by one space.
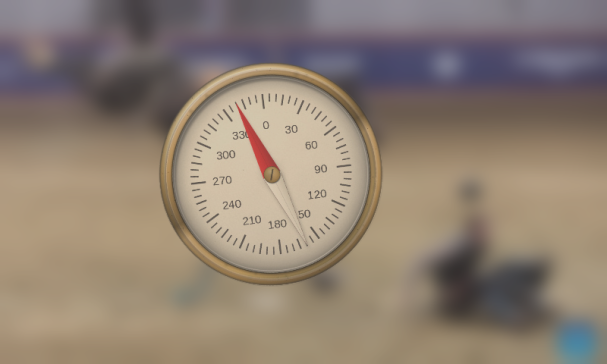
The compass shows 340 °
